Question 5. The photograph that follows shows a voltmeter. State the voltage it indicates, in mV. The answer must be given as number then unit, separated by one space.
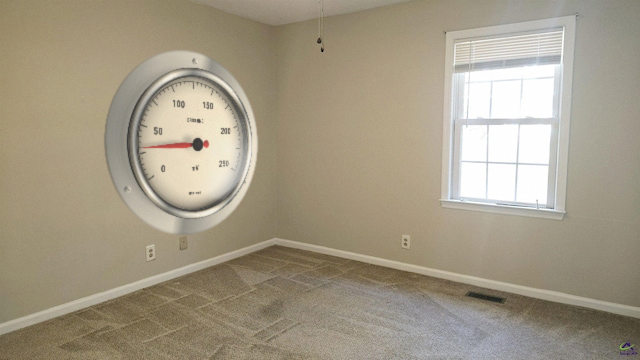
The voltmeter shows 30 mV
